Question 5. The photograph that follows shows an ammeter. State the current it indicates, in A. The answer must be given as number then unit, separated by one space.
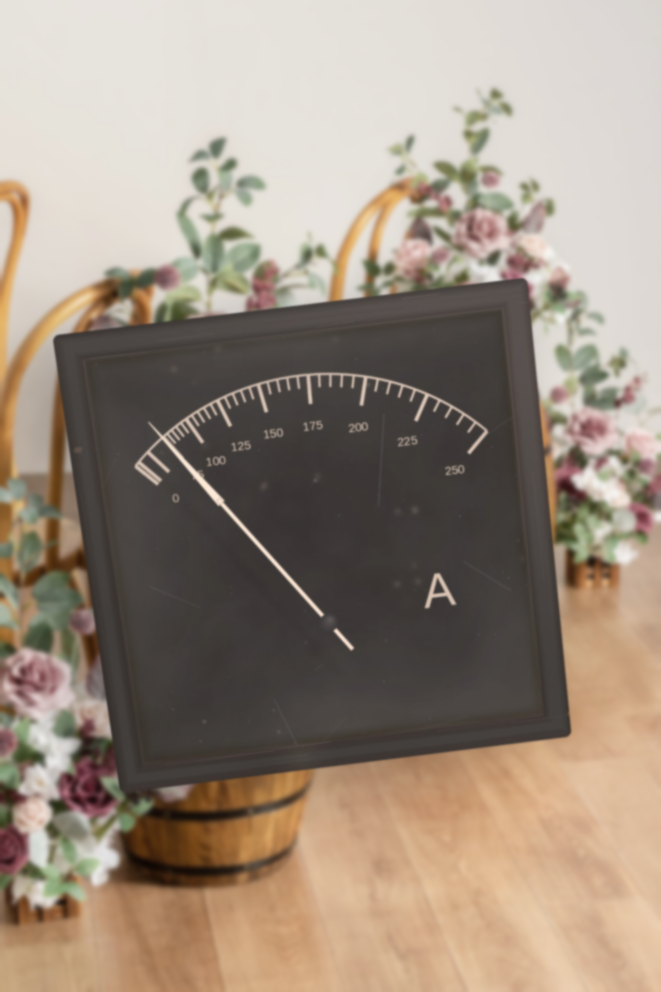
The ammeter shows 75 A
